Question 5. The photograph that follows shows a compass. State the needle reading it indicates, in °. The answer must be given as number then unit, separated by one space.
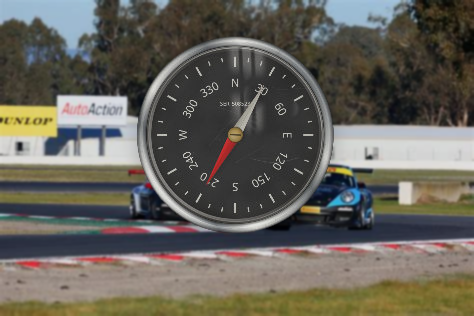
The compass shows 210 °
